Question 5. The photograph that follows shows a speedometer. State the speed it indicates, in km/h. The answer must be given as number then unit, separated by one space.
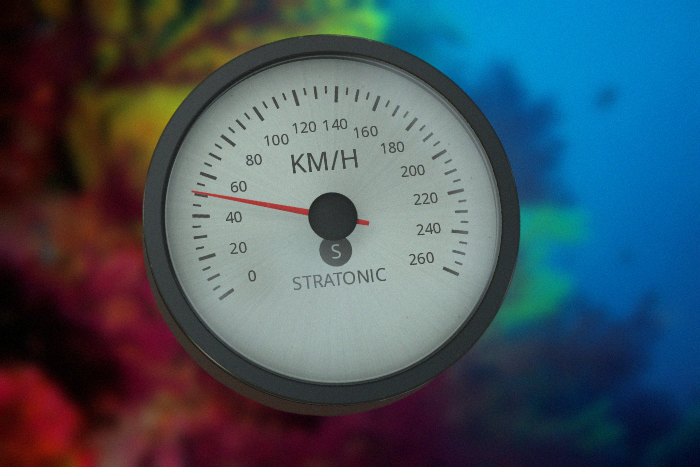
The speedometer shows 50 km/h
